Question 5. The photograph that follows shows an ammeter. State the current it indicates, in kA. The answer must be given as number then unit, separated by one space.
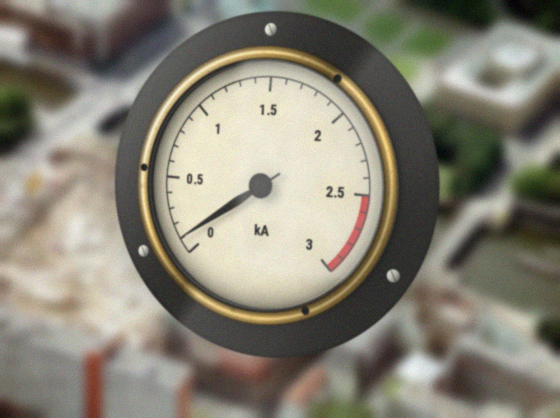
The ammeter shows 0.1 kA
